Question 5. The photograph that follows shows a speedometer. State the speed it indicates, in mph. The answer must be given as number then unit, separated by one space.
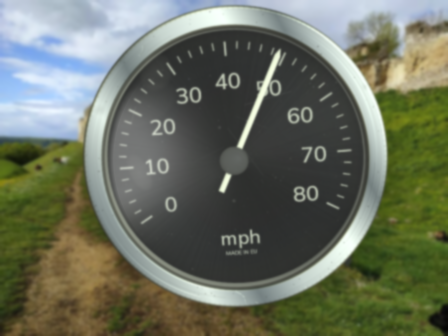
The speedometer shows 49 mph
